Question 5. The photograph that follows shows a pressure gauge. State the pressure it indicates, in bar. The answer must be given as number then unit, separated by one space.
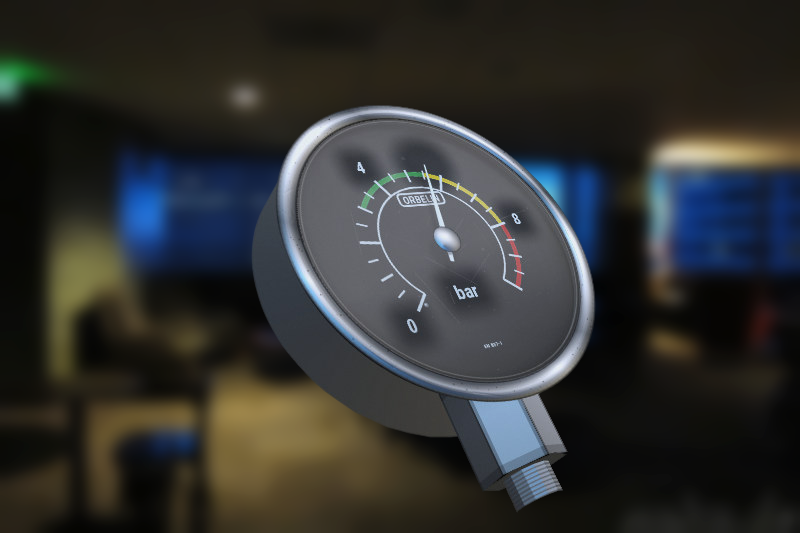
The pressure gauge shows 5.5 bar
